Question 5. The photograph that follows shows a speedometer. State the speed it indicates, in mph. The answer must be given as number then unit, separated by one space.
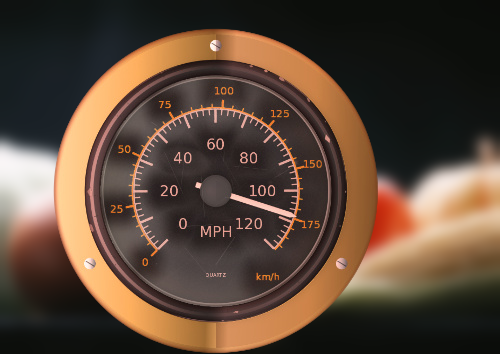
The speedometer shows 108 mph
